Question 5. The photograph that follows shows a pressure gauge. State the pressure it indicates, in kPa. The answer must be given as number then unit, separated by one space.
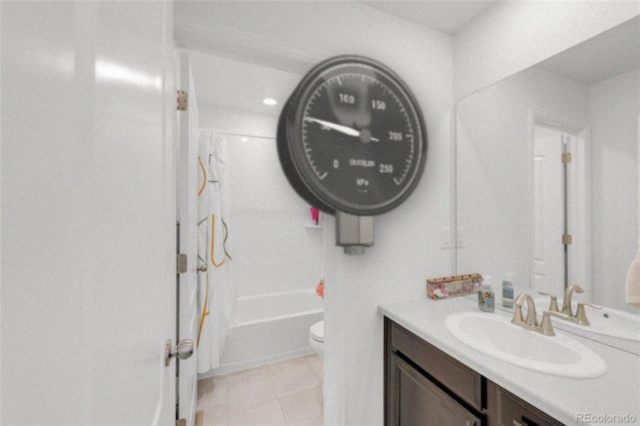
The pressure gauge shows 50 kPa
